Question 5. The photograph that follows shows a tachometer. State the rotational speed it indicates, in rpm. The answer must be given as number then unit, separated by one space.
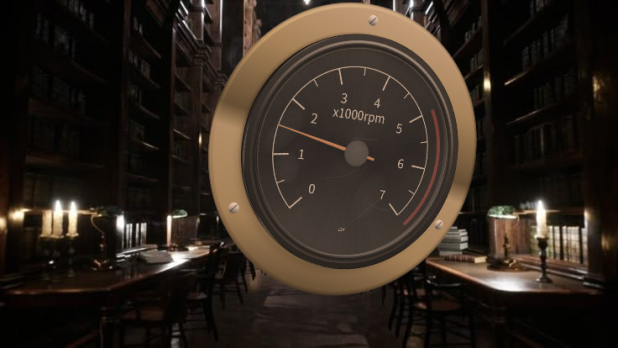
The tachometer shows 1500 rpm
